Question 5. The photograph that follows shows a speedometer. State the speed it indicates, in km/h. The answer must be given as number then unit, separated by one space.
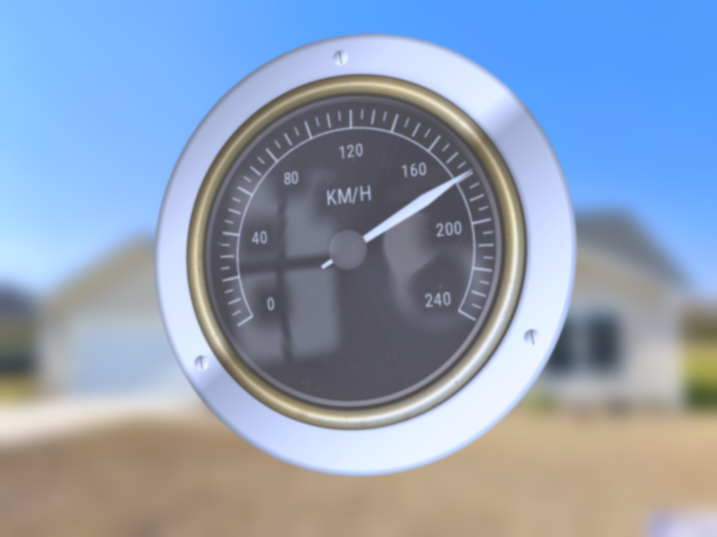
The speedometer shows 180 km/h
